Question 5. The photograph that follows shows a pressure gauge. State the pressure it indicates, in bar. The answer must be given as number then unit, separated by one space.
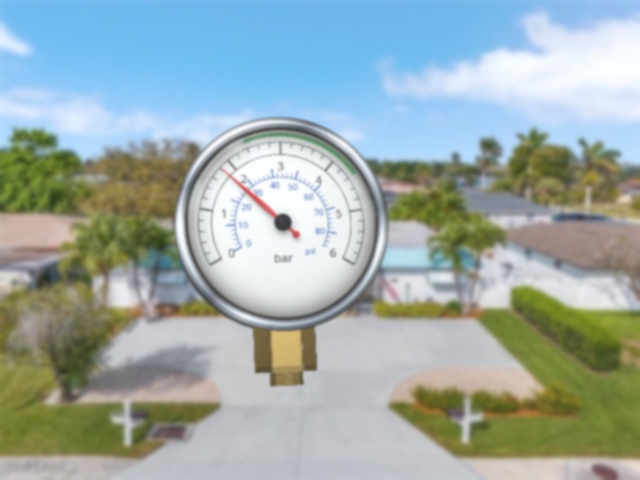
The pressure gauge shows 1.8 bar
